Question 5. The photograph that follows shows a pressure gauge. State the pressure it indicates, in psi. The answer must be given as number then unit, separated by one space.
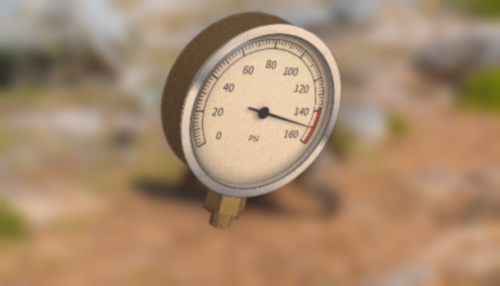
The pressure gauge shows 150 psi
